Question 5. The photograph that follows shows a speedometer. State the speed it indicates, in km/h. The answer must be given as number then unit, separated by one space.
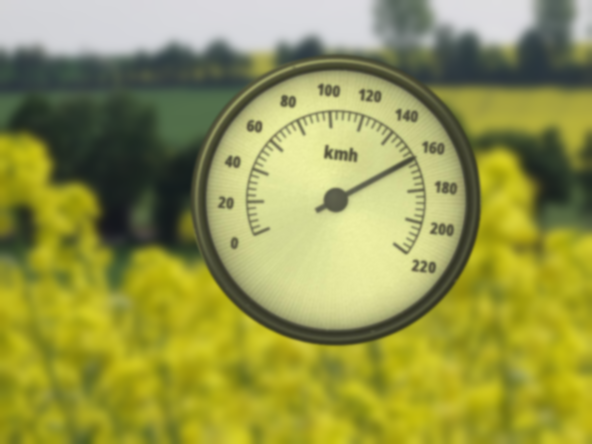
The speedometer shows 160 km/h
